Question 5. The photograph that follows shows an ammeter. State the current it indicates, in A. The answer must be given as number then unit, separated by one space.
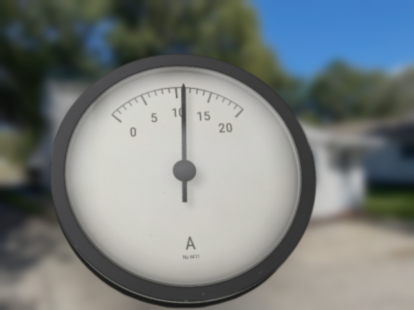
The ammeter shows 11 A
